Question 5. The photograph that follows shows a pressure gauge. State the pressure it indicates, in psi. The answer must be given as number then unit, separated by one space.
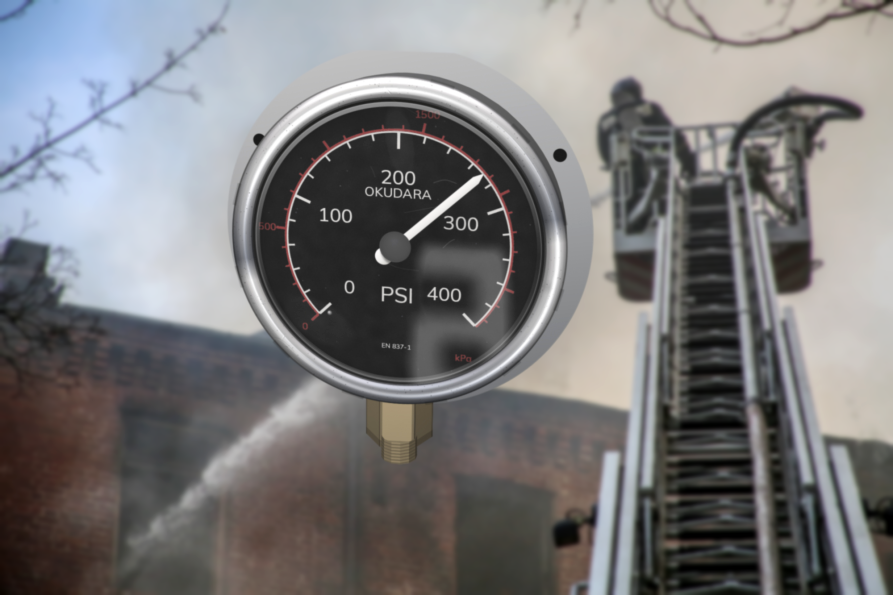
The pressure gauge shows 270 psi
